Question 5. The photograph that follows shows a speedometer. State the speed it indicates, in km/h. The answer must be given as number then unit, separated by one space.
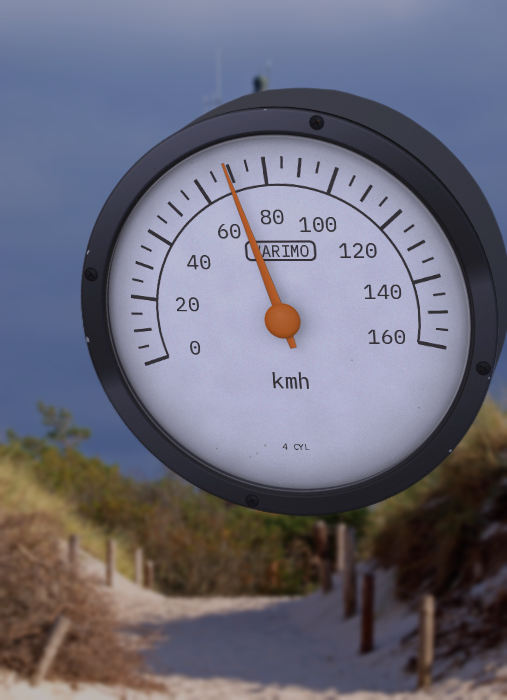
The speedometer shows 70 km/h
